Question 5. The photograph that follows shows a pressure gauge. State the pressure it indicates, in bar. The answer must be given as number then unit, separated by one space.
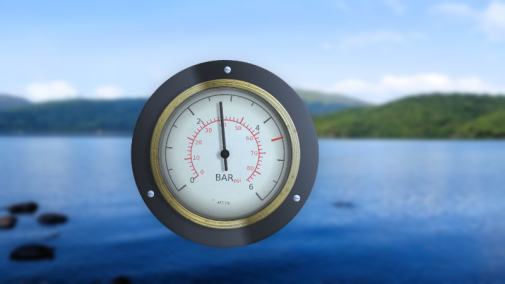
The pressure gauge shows 2.75 bar
